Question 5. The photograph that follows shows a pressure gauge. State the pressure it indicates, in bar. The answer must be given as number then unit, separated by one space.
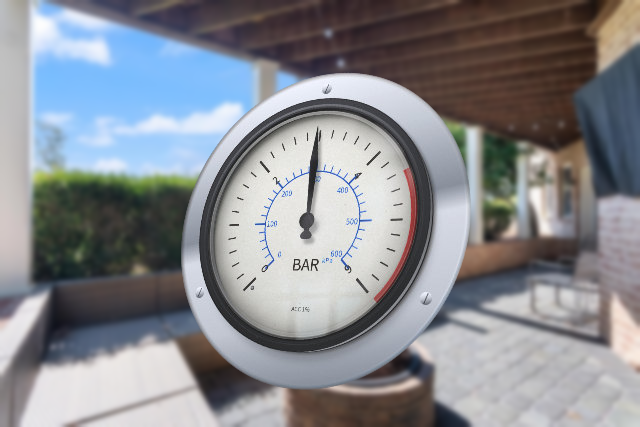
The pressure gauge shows 3 bar
